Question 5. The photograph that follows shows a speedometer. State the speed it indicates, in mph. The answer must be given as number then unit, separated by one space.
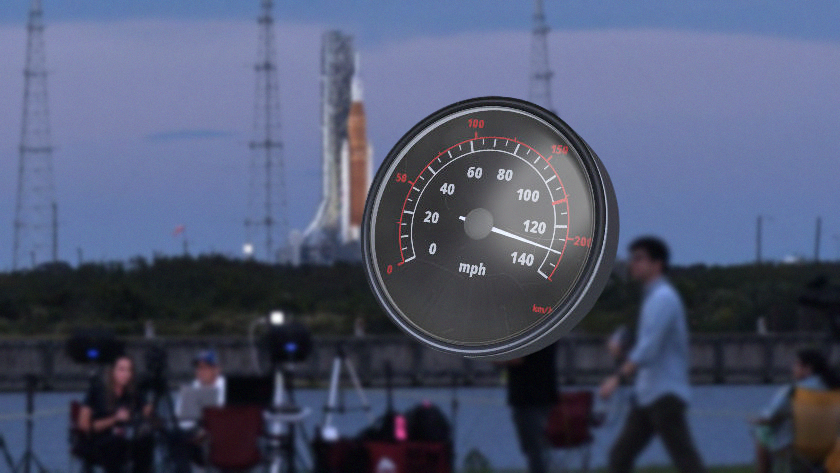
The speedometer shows 130 mph
